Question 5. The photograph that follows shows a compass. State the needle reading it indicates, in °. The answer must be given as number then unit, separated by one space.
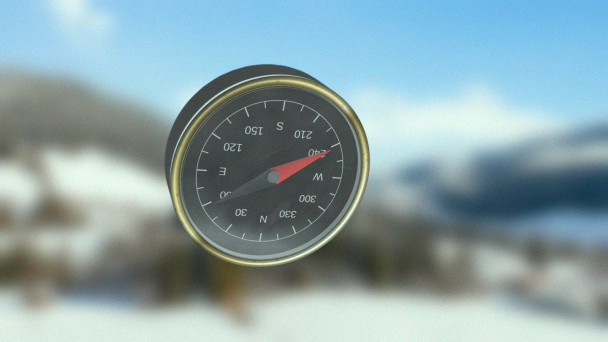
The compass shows 240 °
